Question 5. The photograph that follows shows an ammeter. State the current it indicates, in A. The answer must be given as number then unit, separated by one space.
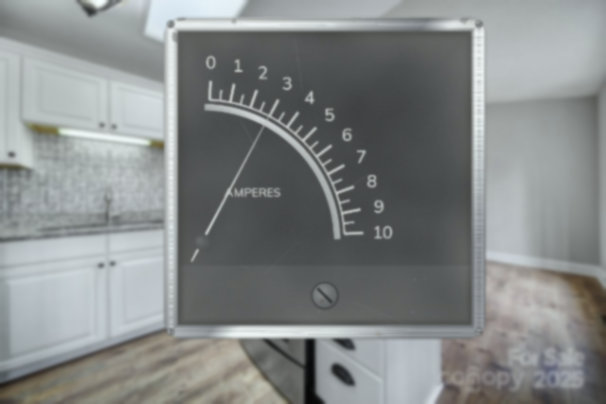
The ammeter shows 3 A
